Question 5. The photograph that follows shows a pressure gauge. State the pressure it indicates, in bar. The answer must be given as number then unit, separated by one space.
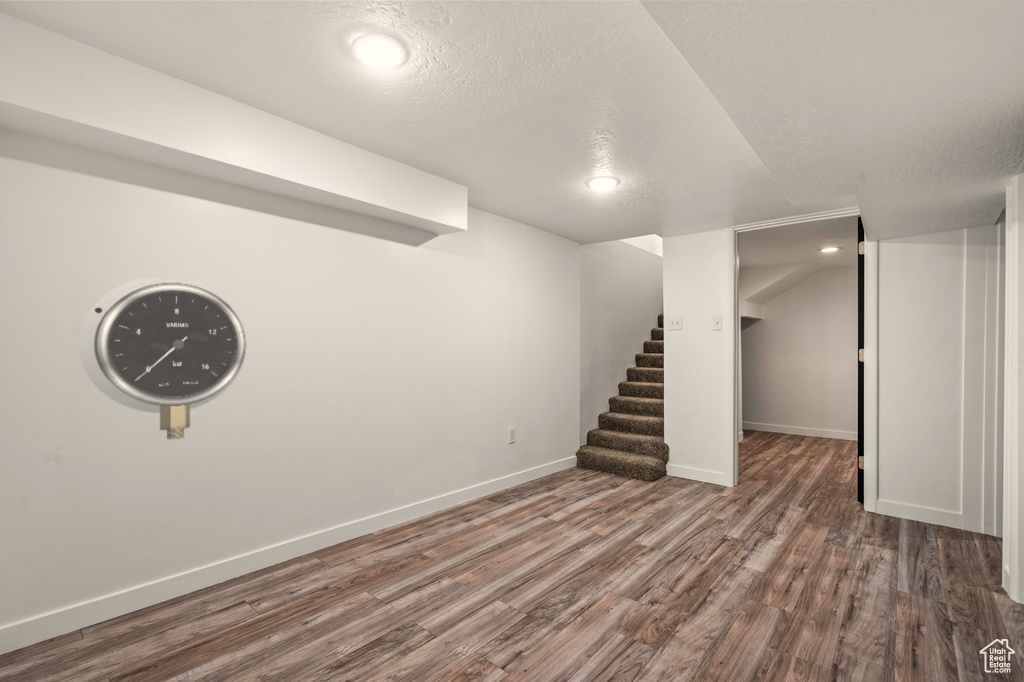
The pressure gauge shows 0 bar
